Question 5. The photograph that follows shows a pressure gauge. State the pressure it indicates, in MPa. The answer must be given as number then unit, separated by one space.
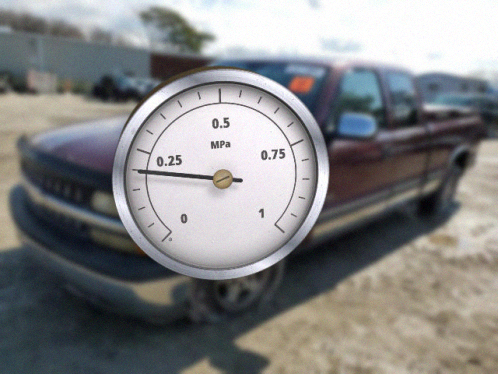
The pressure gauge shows 0.2 MPa
